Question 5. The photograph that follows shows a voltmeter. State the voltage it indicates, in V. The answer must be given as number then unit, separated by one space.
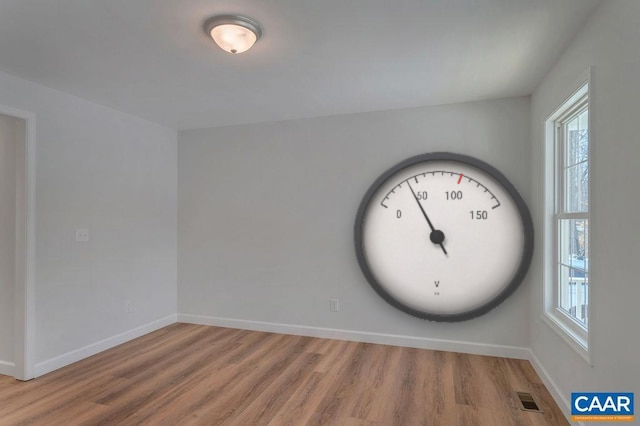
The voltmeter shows 40 V
